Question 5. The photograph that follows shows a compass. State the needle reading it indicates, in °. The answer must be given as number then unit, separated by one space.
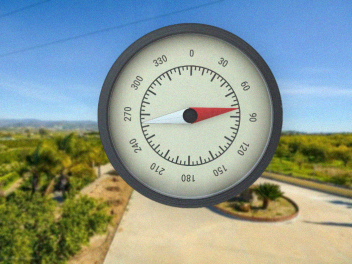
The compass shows 80 °
